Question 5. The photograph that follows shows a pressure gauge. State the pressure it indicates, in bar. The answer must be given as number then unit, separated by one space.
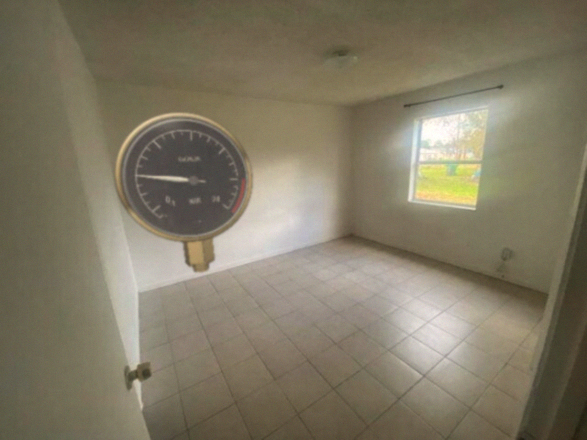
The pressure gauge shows 4 bar
